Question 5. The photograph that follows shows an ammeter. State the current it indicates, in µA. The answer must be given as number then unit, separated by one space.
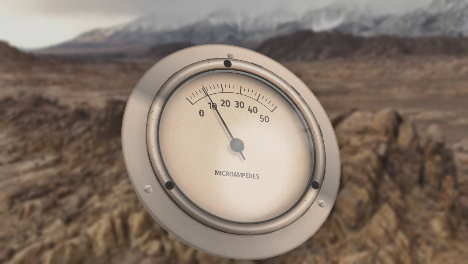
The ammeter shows 10 µA
